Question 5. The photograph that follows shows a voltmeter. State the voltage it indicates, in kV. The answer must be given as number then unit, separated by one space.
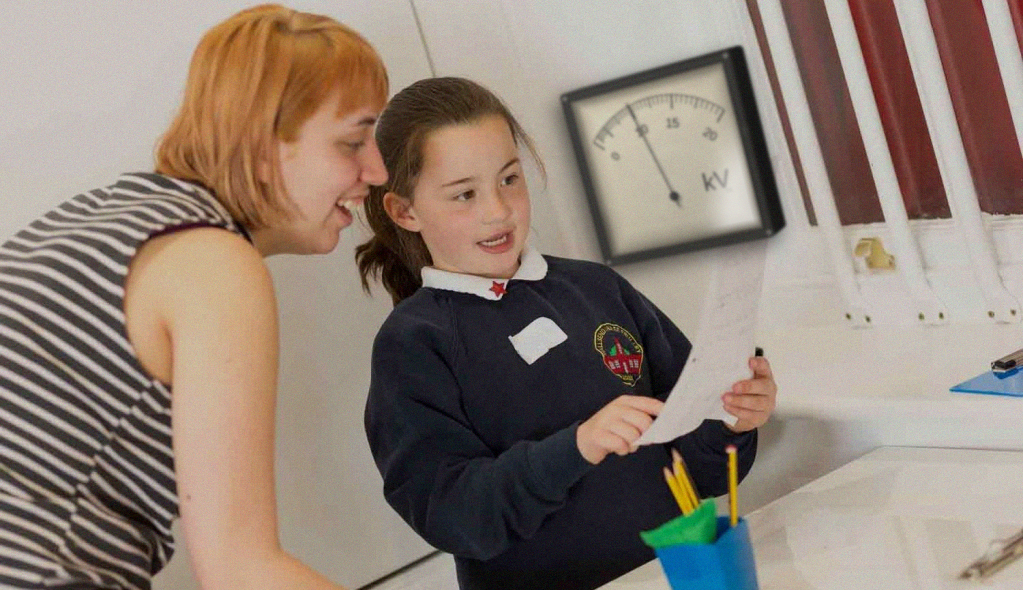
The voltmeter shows 10 kV
